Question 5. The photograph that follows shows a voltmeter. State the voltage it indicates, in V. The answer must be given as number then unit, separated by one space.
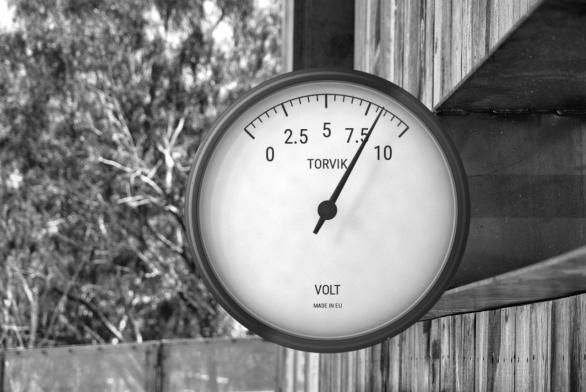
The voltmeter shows 8.25 V
